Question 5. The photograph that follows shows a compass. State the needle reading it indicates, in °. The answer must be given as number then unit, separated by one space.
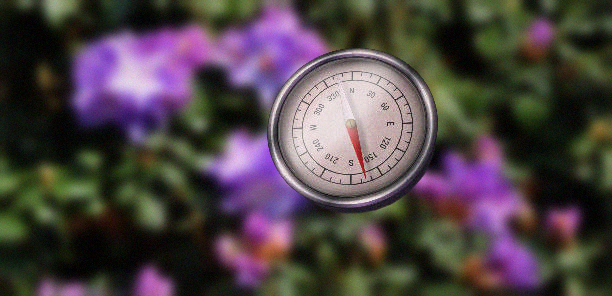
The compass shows 165 °
